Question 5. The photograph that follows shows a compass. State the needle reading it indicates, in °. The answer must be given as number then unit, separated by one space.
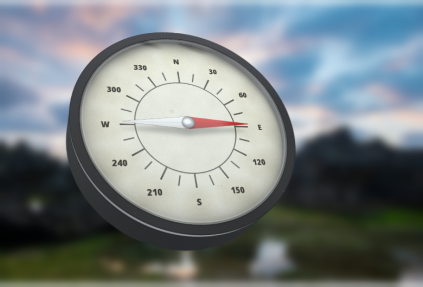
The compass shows 90 °
